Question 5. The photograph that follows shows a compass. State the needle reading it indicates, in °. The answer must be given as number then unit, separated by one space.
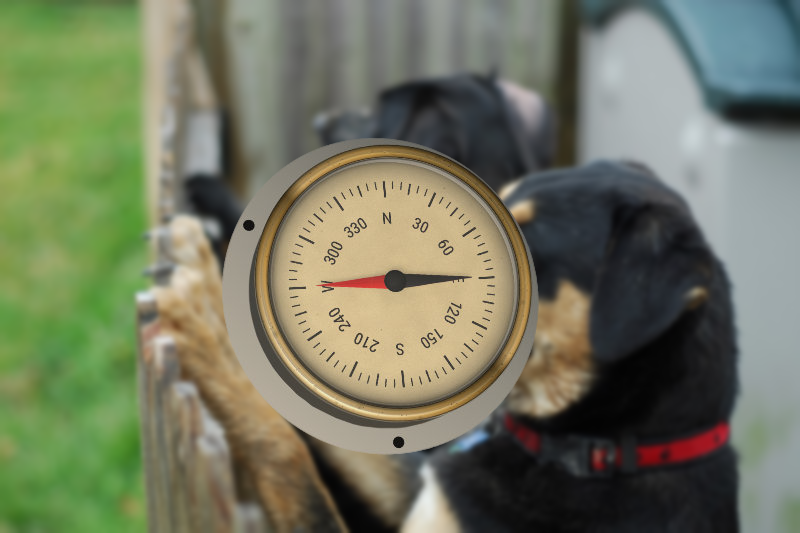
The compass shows 270 °
